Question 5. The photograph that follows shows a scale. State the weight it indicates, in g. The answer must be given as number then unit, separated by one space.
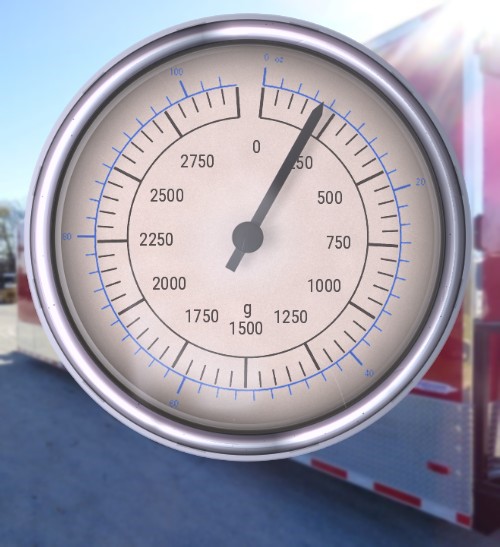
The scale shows 200 g
